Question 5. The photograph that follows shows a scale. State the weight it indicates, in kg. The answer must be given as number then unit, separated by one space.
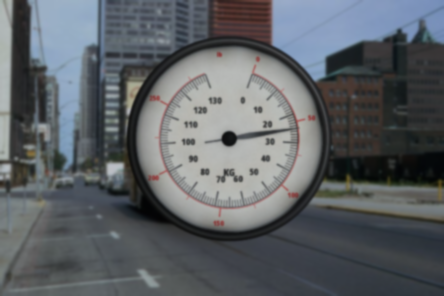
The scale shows 25 kg
